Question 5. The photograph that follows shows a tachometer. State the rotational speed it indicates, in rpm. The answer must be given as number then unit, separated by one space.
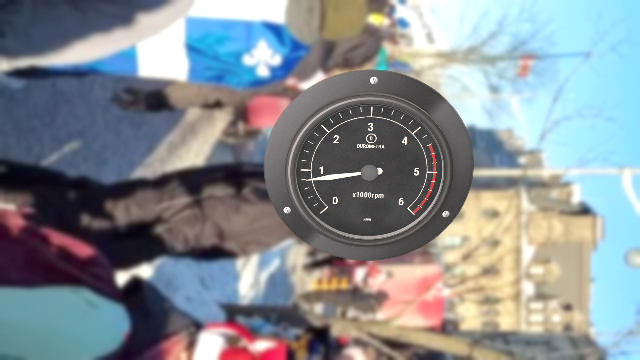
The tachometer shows 800 rpm
